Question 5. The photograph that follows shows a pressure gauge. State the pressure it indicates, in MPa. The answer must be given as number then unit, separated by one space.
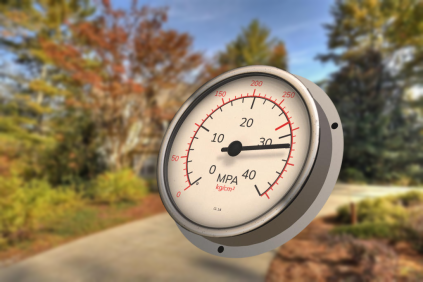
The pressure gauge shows 32 MPa
